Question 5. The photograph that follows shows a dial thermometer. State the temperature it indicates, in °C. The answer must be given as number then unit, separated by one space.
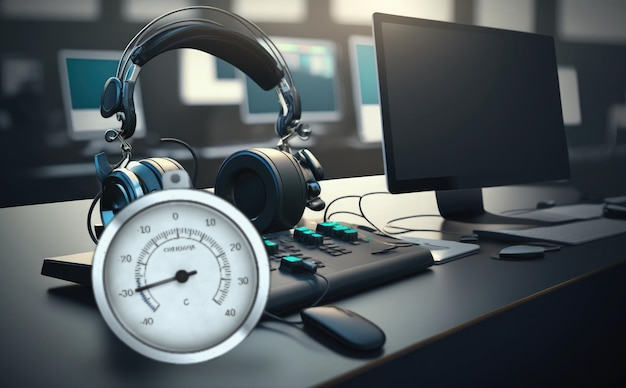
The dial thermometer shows -30 °C
